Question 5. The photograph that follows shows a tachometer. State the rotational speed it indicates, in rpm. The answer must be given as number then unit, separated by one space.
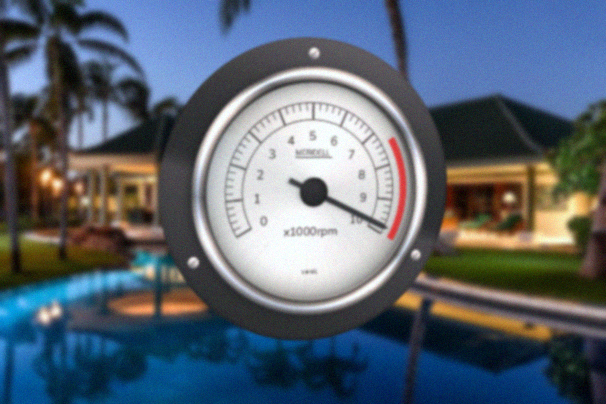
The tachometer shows 9800 rpm
